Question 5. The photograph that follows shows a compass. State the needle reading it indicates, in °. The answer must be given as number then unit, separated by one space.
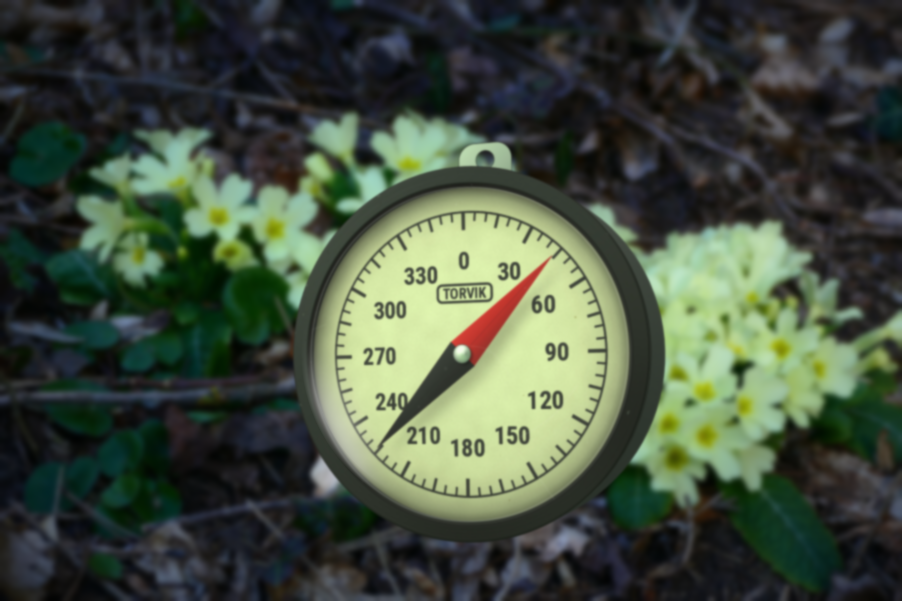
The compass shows 45 °
